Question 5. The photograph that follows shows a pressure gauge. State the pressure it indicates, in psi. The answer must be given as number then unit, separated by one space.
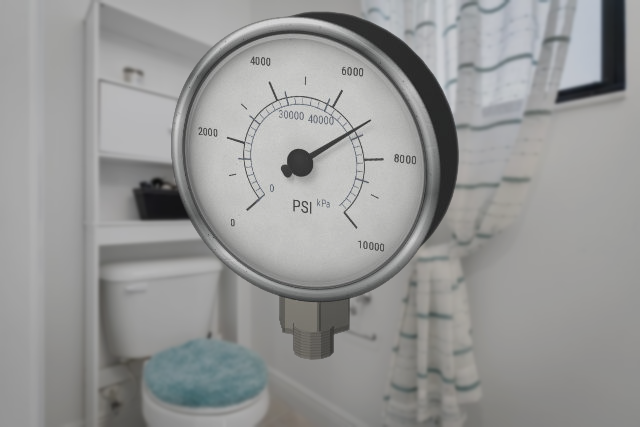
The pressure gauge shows 7000 psi
